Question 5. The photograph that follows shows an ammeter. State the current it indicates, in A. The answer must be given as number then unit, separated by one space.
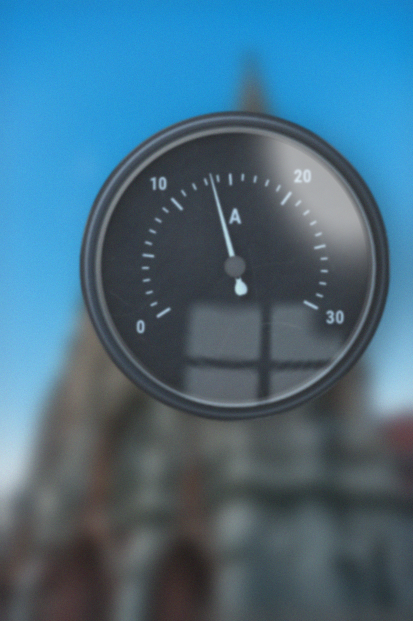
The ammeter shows 13.5 A
